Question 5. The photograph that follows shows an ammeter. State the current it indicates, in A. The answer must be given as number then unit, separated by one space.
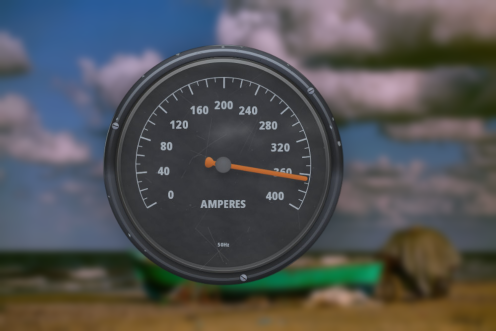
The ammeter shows 365 A
